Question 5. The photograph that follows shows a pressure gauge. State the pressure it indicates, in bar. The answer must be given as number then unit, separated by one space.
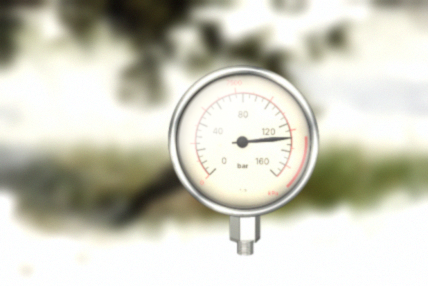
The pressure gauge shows 130 bar
